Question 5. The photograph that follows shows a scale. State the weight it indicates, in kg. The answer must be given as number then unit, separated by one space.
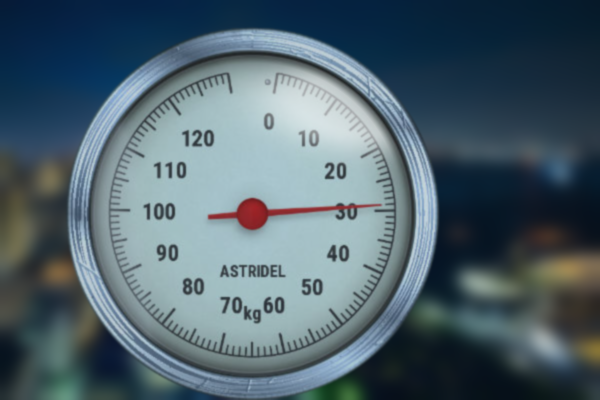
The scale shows 29 kg
